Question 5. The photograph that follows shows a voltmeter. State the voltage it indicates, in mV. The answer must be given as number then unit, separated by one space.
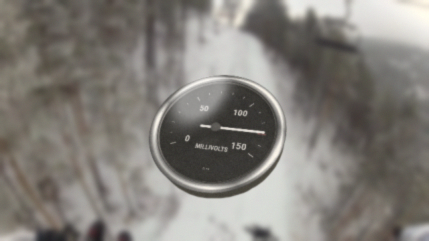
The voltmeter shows 130 mV
